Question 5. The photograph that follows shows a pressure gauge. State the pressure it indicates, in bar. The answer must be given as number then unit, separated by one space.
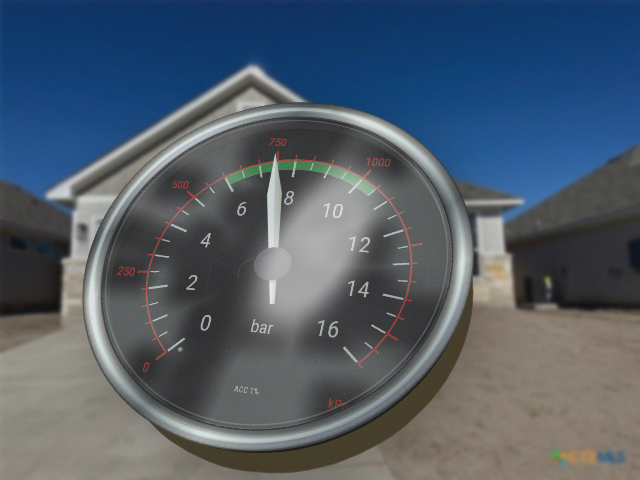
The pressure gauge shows 7.5 bar
